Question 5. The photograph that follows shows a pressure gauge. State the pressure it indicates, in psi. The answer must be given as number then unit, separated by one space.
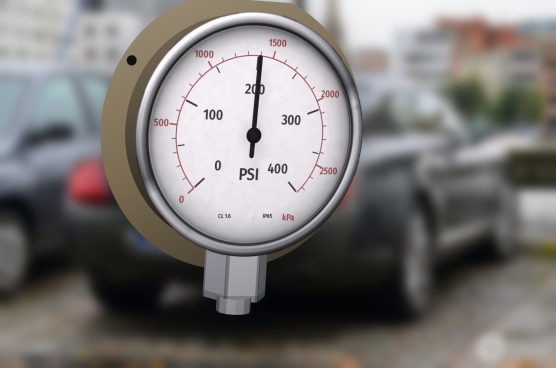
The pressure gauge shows 200 psi
